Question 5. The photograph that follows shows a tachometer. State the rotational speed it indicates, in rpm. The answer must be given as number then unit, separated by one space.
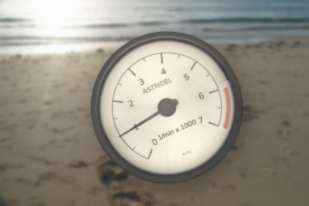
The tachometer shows 1000 rpm
